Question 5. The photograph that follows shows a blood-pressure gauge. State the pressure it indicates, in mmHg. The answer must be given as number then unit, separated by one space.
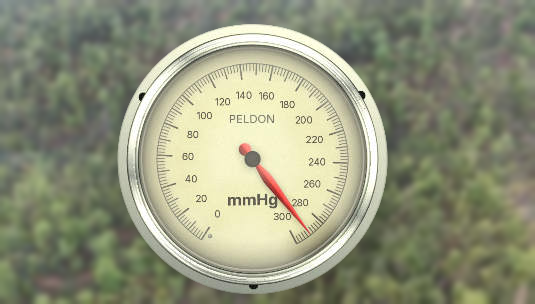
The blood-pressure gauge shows 290 mmHg
